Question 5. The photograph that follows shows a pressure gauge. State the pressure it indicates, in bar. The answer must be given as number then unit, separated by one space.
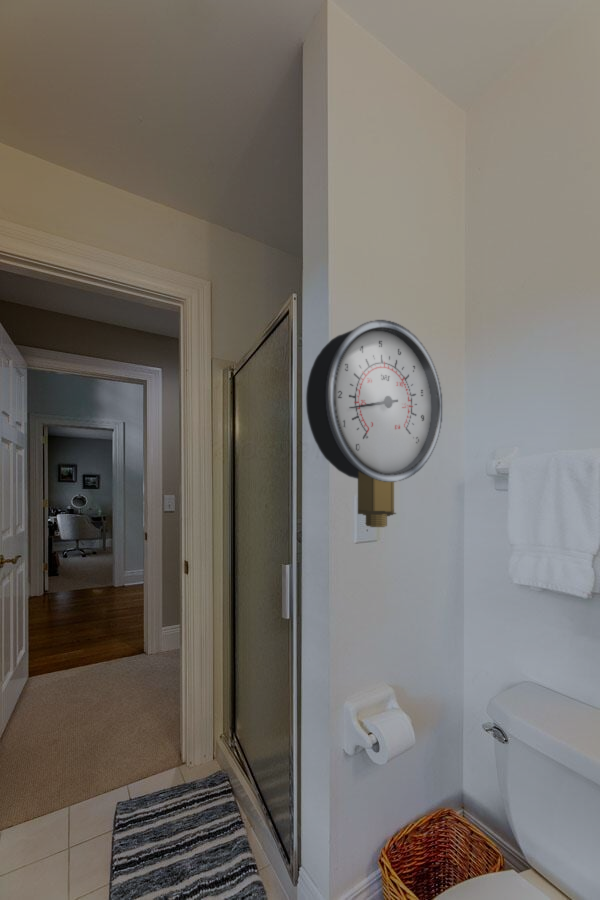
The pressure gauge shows 1.5 bar
